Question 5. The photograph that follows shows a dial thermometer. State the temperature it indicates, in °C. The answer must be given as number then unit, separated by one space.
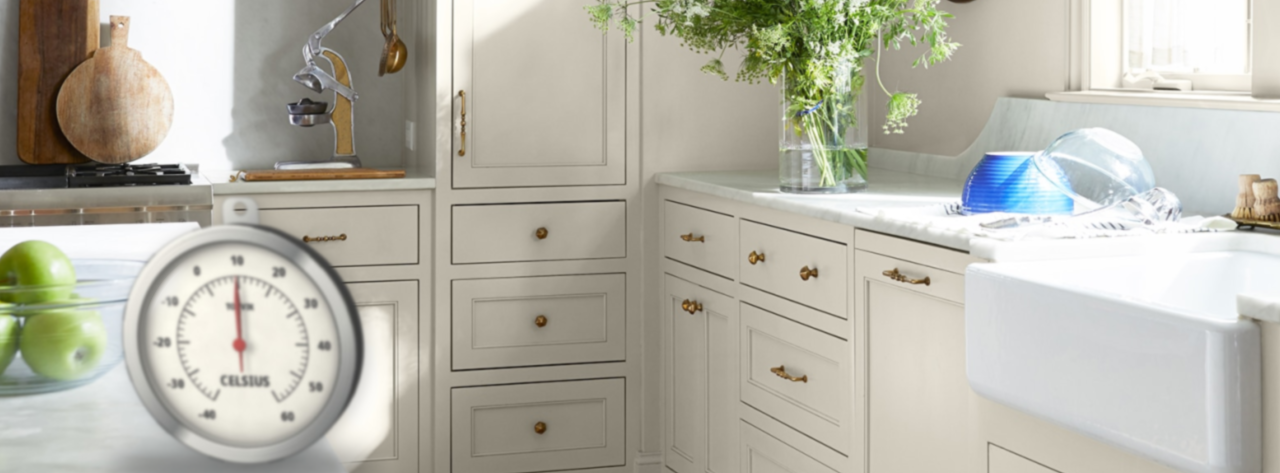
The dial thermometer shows 10 °C
